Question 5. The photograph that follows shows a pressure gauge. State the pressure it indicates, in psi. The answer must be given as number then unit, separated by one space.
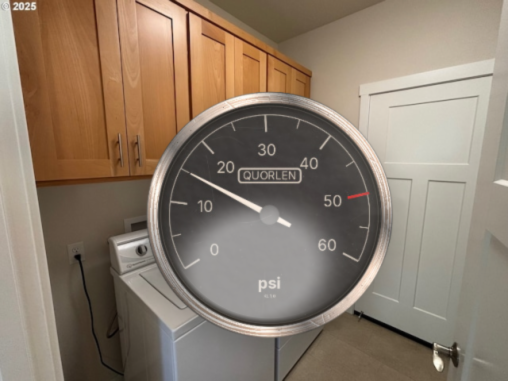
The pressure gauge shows 15 psi
